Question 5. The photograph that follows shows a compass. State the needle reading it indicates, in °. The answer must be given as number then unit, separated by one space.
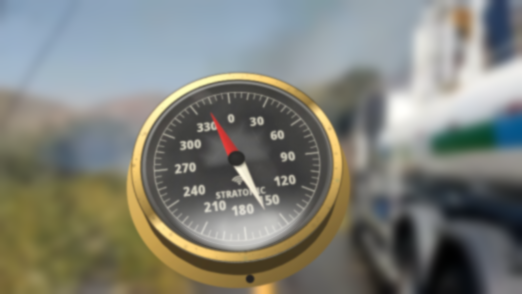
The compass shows 340 °
